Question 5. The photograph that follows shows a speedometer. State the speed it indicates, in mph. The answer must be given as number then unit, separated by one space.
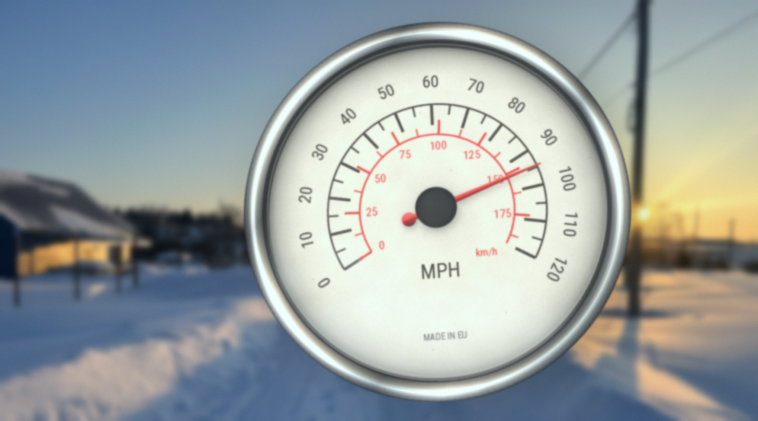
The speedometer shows 95 mph
